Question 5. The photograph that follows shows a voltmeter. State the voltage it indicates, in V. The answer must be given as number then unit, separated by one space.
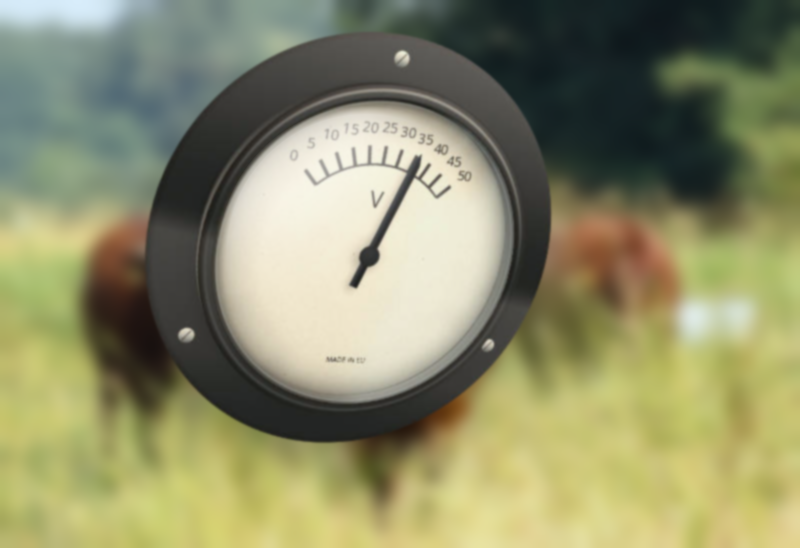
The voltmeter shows 35 V
